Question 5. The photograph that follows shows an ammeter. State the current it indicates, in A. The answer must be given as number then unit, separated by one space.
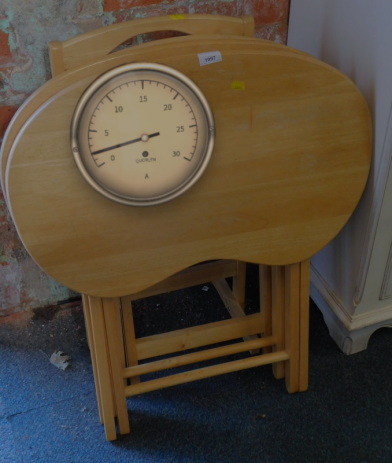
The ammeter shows 2 A
